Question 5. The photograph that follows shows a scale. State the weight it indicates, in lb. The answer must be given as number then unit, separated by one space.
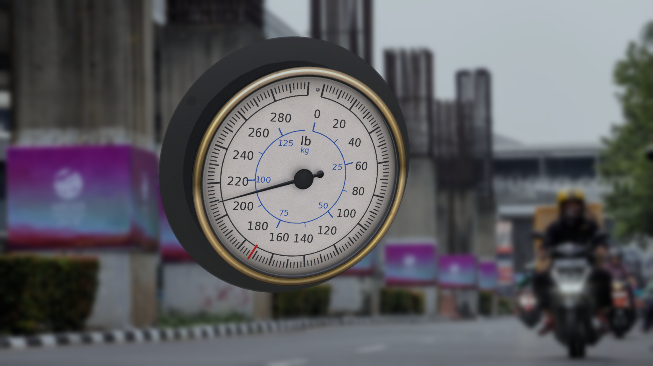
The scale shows 210 lb
